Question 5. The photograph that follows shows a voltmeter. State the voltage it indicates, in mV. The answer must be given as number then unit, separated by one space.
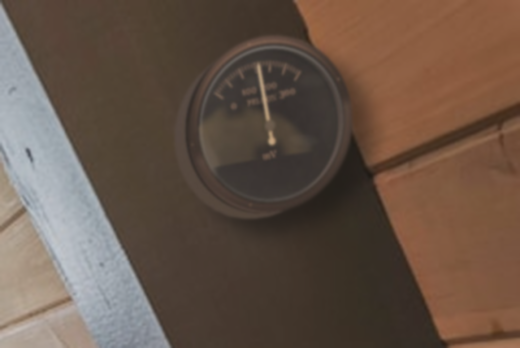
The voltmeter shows 150 mV
